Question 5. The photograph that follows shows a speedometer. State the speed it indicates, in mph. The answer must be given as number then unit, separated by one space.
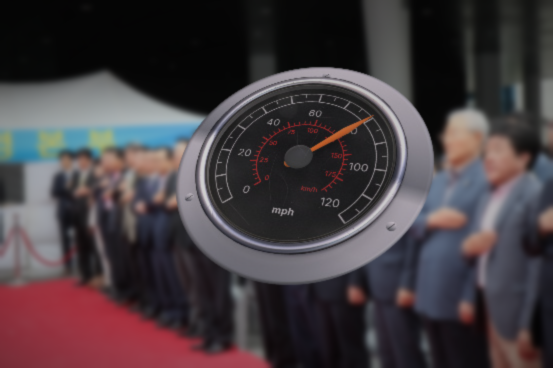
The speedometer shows 80 mph
